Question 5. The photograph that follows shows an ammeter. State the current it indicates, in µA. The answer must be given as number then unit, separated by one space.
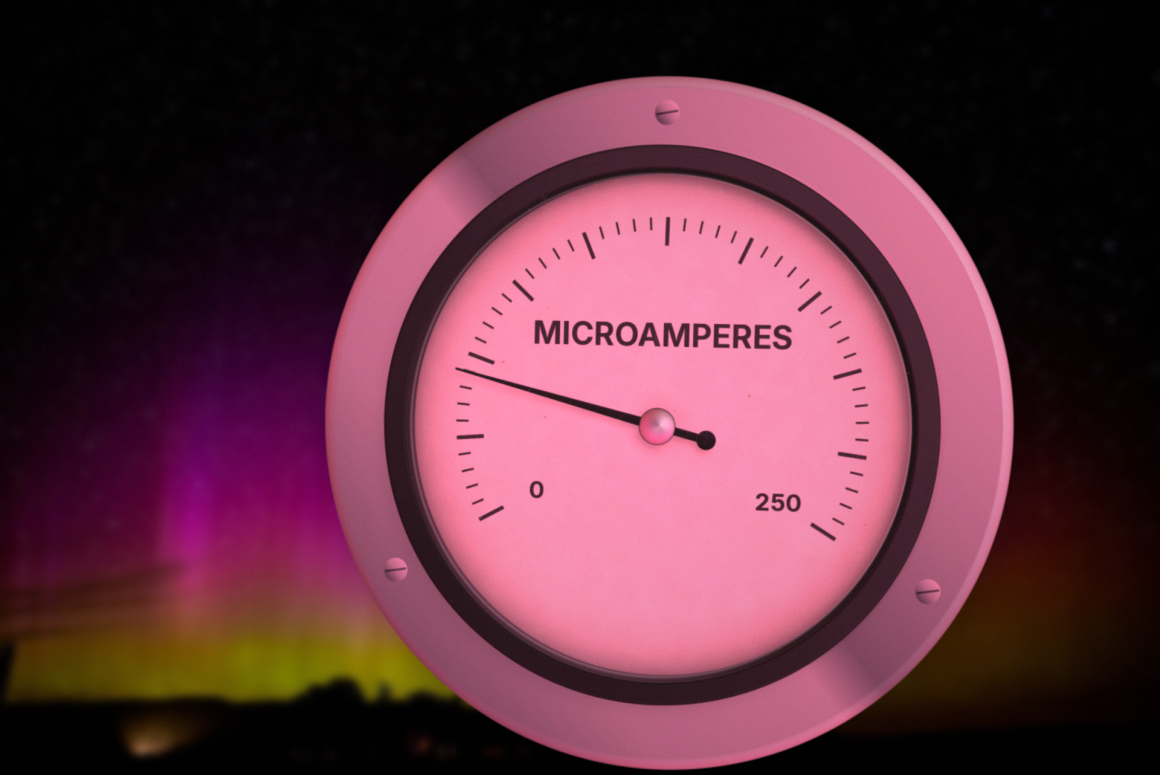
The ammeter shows 45 µA
